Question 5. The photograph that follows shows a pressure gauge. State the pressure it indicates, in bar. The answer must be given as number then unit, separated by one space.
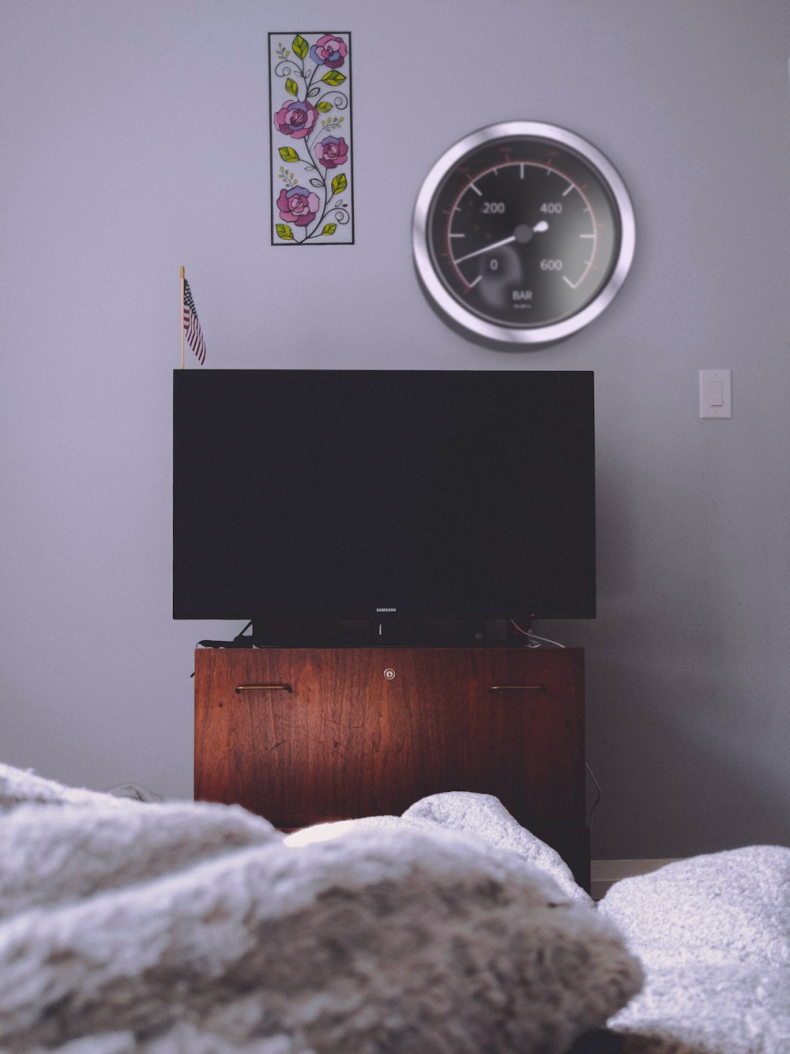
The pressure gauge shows 50 bar
